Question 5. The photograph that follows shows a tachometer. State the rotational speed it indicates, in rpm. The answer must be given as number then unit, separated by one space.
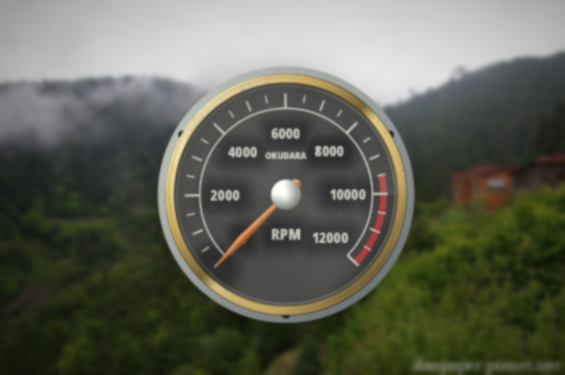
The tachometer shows 0 rpm
